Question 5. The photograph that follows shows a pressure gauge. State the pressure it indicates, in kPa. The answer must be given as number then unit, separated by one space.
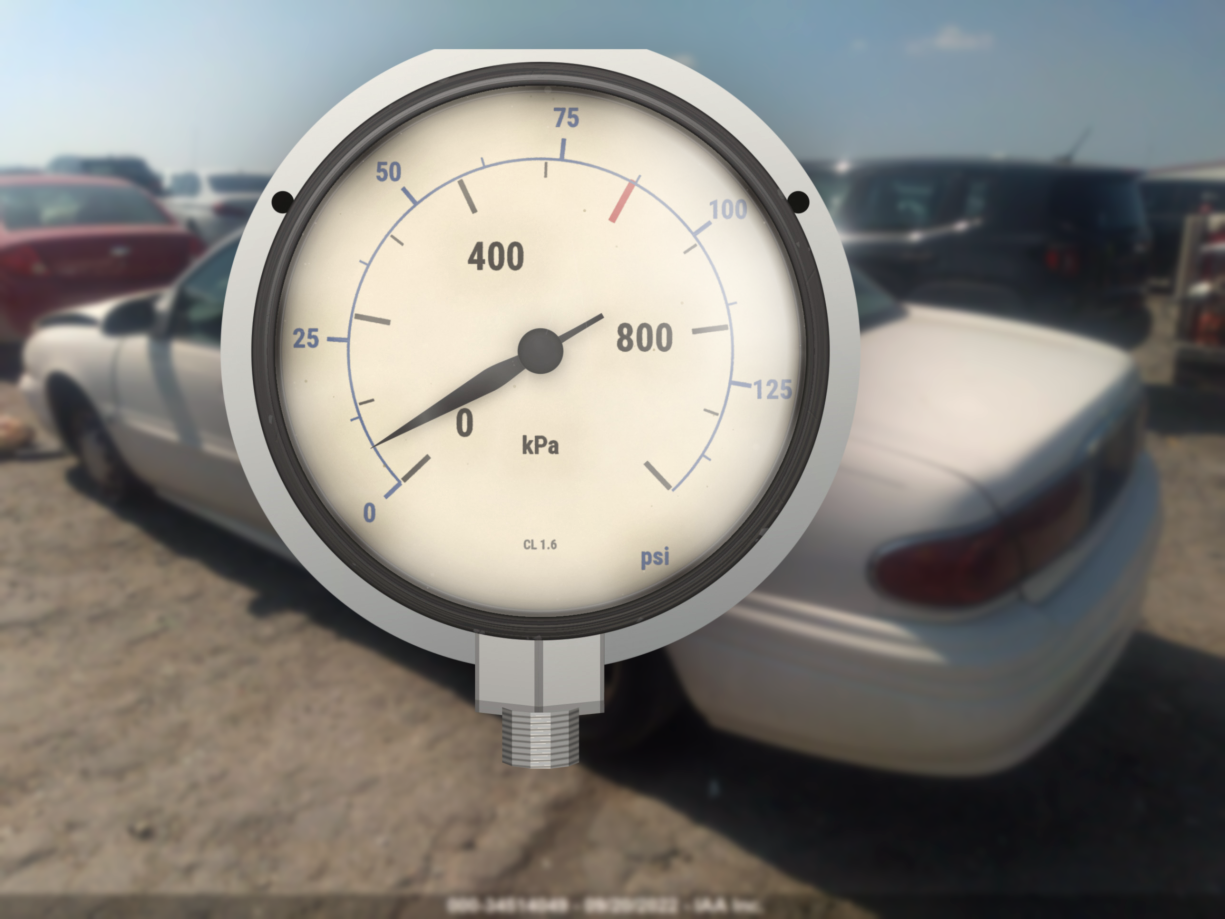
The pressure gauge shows 50 kPa
